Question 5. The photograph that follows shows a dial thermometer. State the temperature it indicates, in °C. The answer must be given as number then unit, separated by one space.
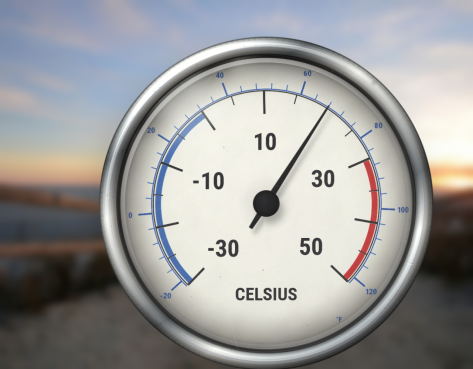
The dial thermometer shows 20 °C
